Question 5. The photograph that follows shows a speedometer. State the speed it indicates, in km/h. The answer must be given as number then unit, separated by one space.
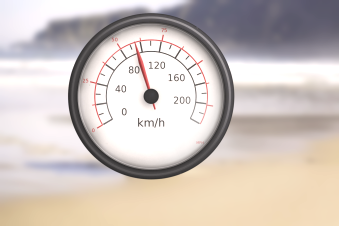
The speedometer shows 95 km/h
